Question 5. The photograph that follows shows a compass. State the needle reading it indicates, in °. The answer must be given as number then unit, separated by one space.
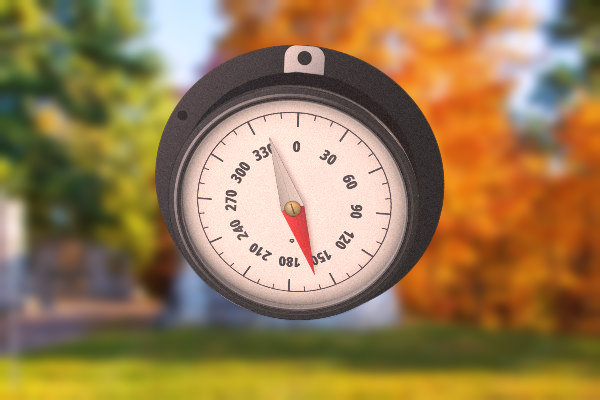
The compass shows 160 °
